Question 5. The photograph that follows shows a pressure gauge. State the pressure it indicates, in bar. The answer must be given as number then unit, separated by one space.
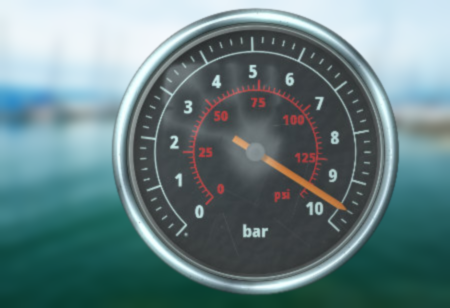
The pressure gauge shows 9.6 bar
